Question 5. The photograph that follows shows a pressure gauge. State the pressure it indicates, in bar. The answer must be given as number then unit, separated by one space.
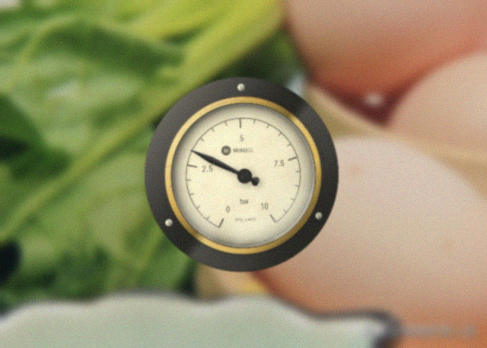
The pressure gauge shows 3 bar
